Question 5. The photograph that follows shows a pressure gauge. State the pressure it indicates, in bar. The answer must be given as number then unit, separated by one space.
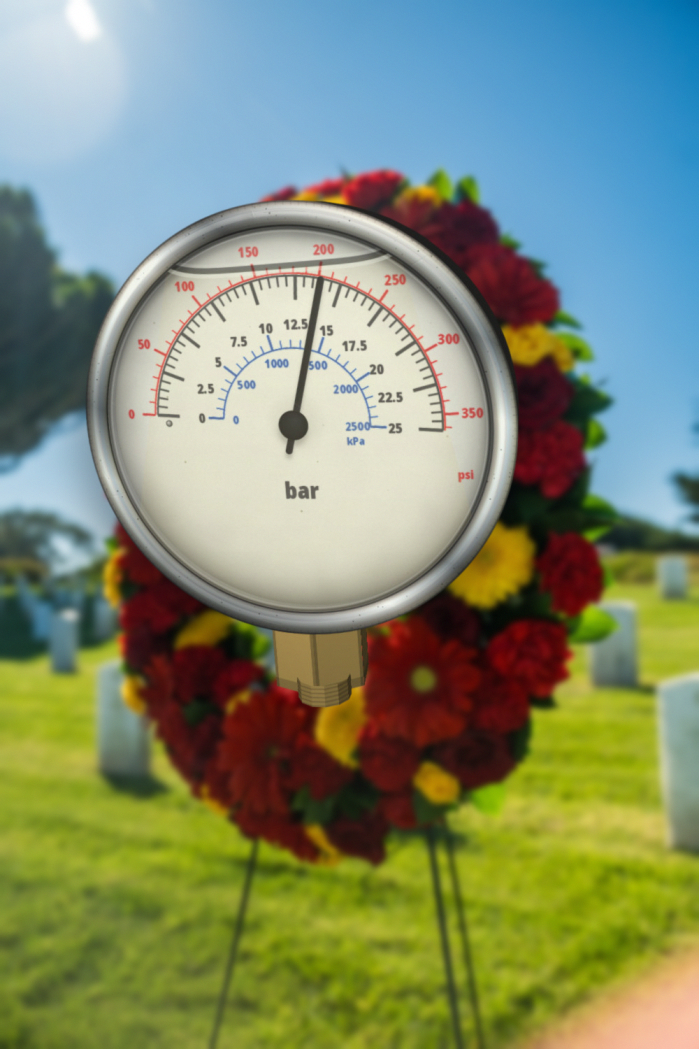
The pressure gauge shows 14 bar
